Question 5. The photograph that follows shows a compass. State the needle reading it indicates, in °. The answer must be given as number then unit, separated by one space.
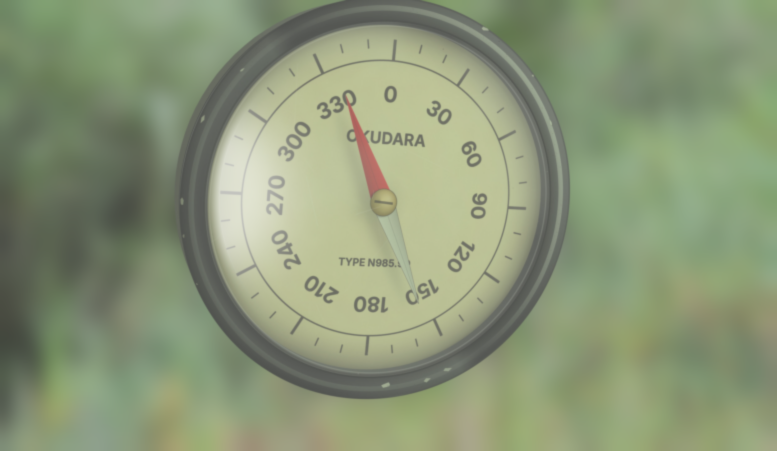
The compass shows 335 °
